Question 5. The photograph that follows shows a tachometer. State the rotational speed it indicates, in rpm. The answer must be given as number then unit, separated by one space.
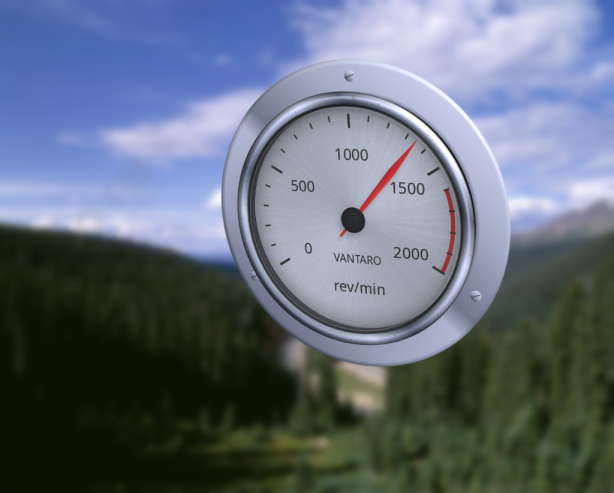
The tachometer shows 1350 rpm
